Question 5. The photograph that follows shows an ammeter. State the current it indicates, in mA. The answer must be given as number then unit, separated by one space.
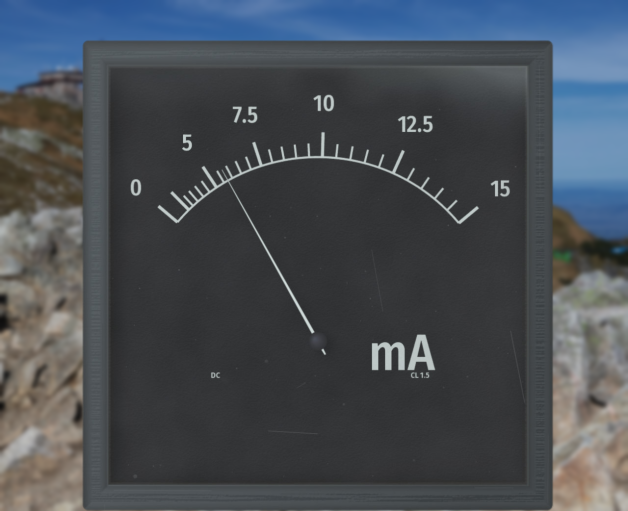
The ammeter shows 5.75 mA
